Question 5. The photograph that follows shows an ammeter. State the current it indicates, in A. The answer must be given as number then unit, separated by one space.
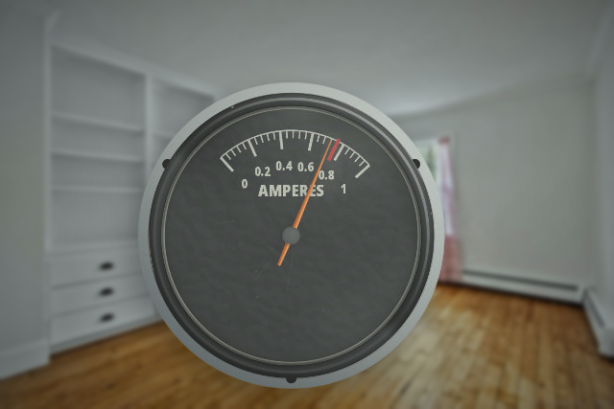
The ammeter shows 0.72 A
